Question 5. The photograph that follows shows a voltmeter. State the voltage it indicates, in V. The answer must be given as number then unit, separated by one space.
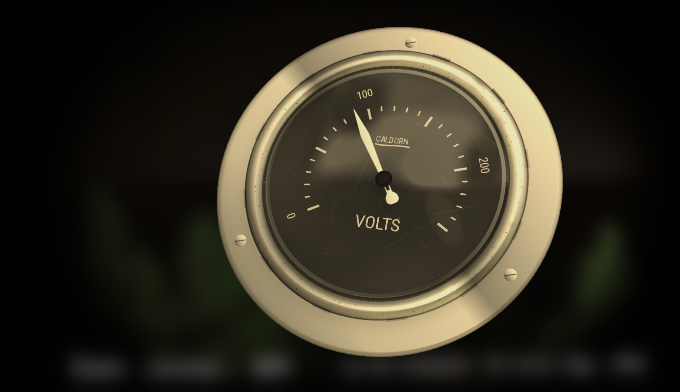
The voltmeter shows 90 V
